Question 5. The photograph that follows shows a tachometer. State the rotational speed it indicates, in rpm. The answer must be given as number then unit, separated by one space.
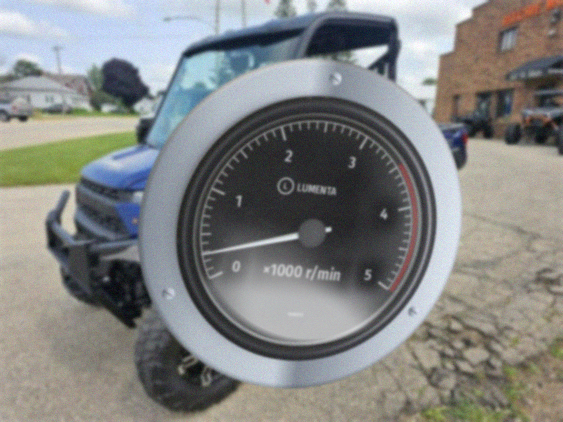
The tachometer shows 300 rpm
